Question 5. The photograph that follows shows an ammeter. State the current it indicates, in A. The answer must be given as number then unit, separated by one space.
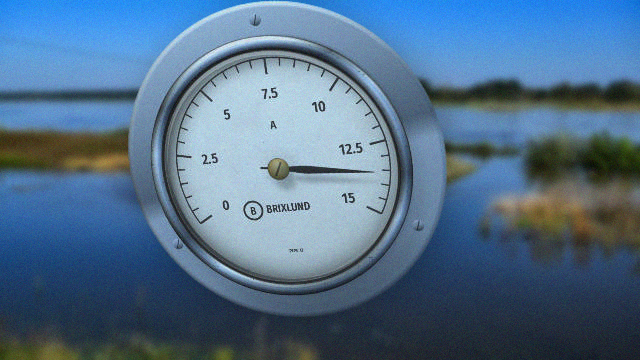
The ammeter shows 13.5 A
